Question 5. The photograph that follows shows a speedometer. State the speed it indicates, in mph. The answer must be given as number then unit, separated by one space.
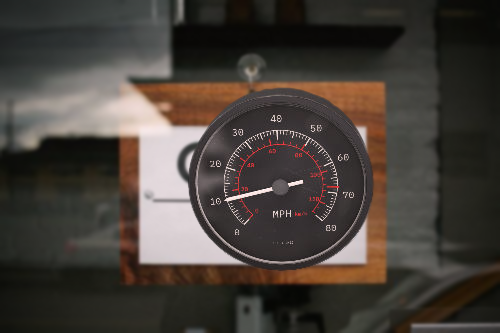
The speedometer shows 10 mph
